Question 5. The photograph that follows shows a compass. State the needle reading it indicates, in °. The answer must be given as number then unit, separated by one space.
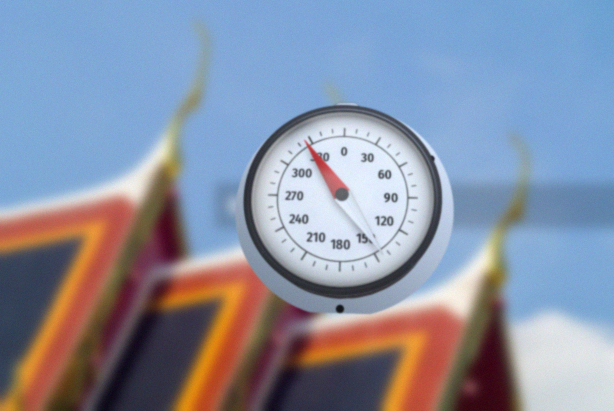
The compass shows 325 °
